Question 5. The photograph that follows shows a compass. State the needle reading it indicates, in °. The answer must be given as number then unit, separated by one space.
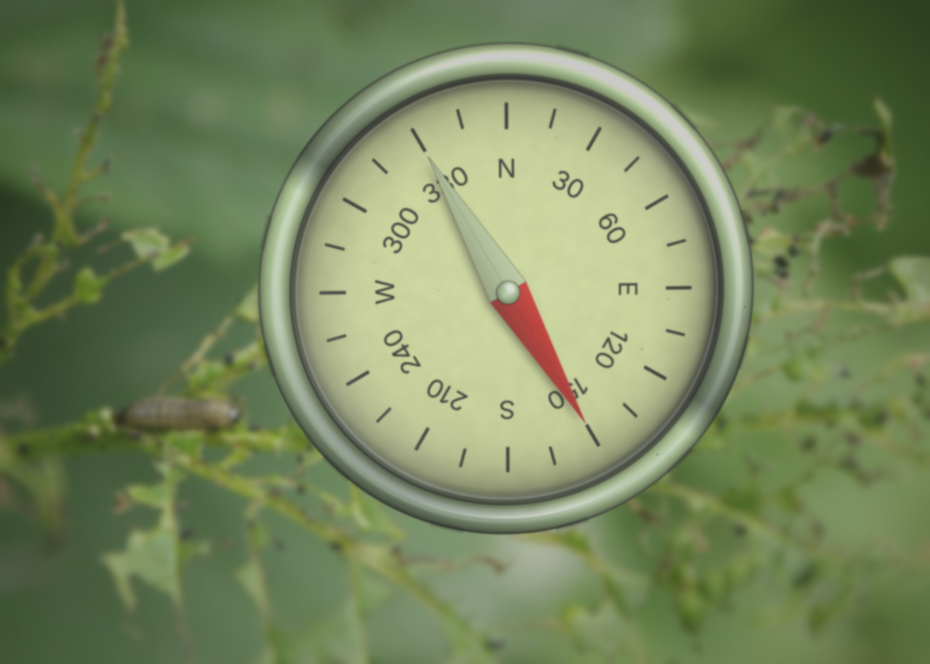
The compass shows 150 °
